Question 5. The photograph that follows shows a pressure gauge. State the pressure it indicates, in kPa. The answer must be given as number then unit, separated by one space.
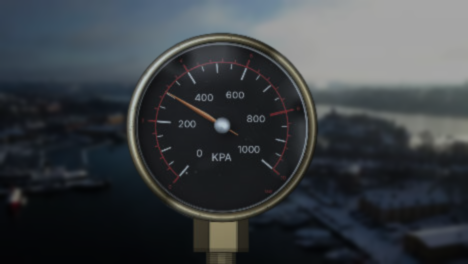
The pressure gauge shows 300 kPa
